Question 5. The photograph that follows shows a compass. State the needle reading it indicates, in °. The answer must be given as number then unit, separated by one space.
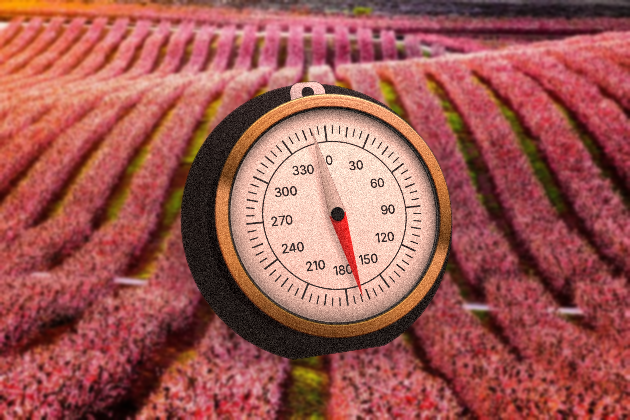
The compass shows 170 °
